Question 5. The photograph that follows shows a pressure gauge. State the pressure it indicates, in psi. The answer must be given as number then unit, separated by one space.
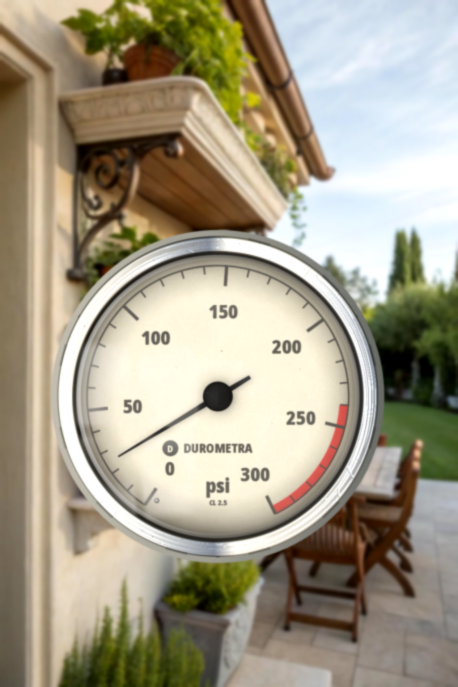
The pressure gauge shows 25 psi
